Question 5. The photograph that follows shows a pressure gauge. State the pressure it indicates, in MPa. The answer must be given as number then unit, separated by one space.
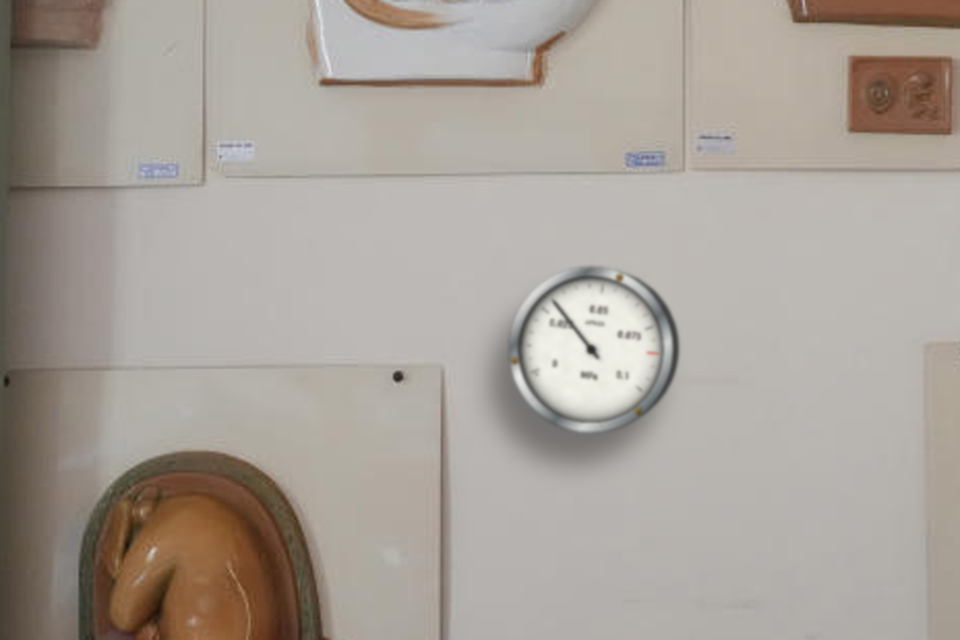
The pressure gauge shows 0.03 MPa
